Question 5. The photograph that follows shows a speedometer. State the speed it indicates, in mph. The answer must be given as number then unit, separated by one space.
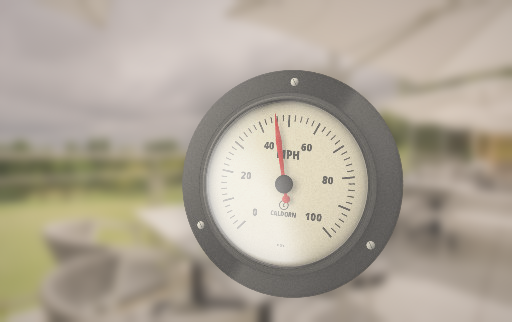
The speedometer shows 46 mph
